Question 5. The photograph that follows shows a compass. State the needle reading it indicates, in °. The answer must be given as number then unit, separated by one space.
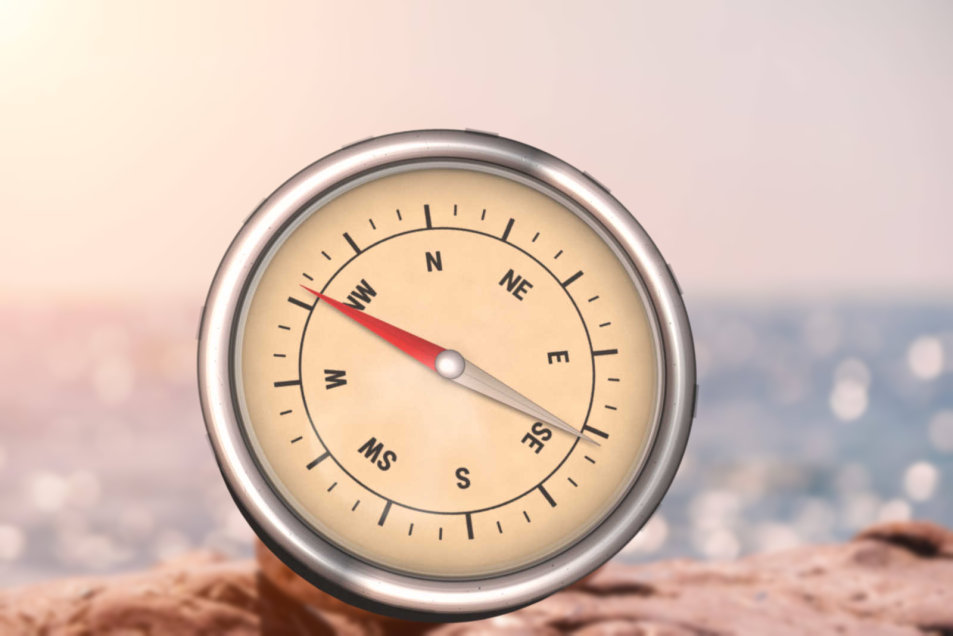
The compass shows 305 °
